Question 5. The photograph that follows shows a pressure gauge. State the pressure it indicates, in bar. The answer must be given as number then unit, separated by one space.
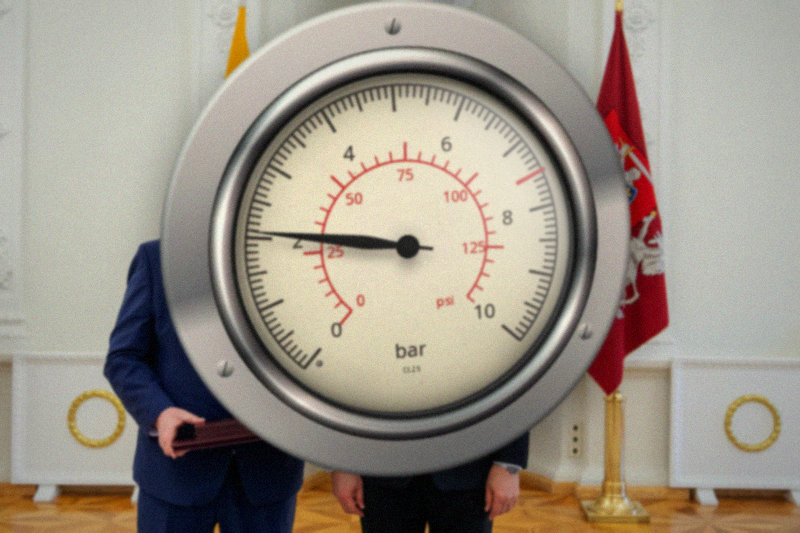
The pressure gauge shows 2.1 bar
